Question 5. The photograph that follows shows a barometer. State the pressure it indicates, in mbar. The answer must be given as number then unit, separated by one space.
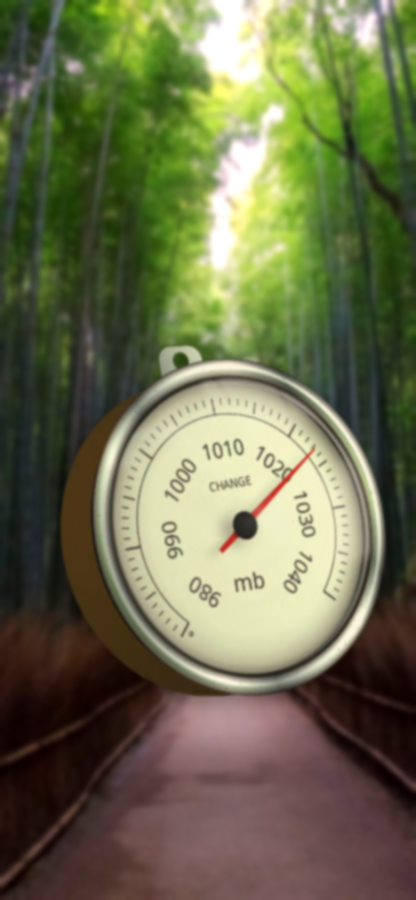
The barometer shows 1023 mbar
